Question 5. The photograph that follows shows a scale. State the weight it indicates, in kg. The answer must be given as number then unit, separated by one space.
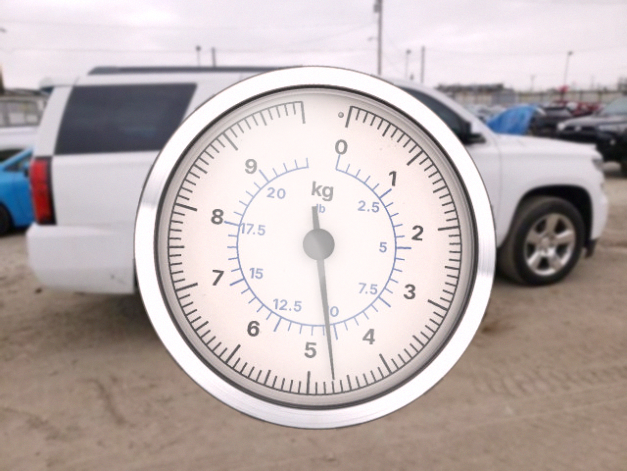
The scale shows 4.7 kg
